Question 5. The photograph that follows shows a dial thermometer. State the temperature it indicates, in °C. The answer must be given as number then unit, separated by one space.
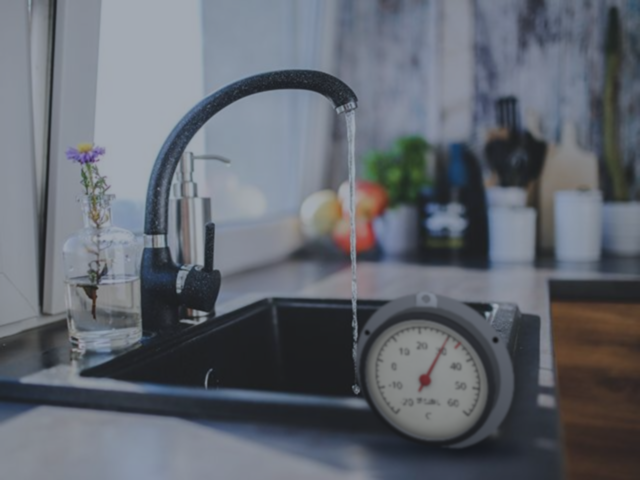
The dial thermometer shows 30 °C
